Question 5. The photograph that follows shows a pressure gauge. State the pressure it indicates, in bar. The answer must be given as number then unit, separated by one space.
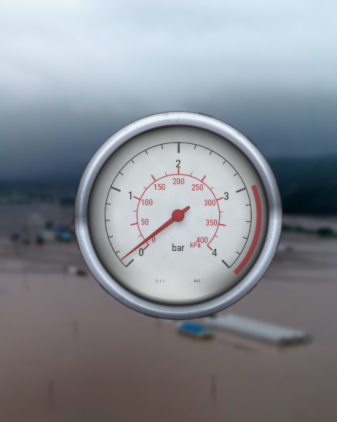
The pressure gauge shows 0.1 bar
